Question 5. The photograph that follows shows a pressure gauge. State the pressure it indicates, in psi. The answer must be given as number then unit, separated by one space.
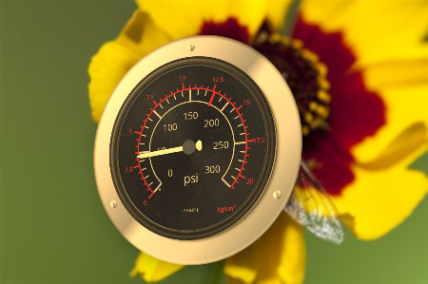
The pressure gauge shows 45 psi
